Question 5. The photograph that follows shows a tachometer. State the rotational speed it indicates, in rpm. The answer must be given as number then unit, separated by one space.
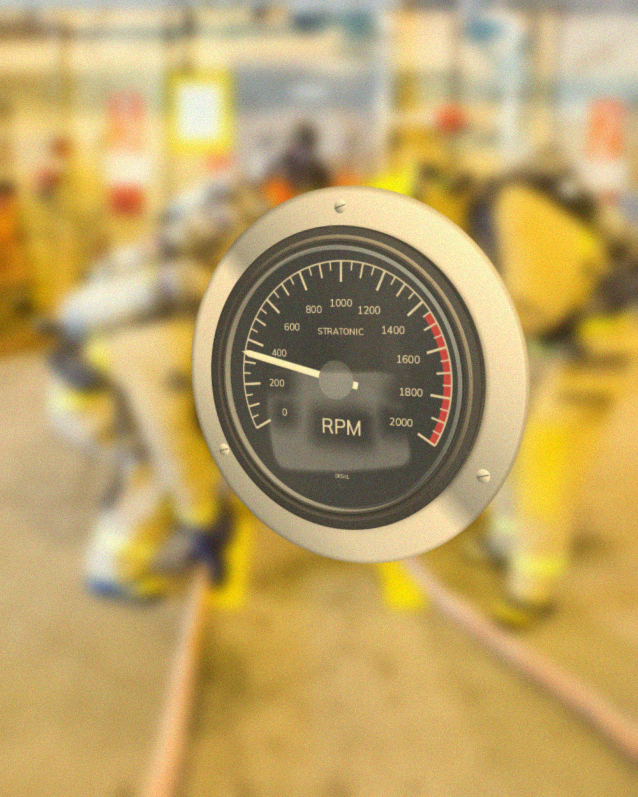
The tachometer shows 350 rpm
